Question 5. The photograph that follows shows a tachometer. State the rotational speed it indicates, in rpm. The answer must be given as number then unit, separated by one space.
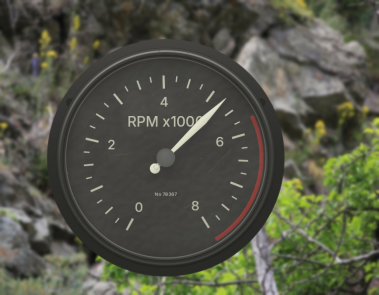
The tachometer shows 5250 rpm
